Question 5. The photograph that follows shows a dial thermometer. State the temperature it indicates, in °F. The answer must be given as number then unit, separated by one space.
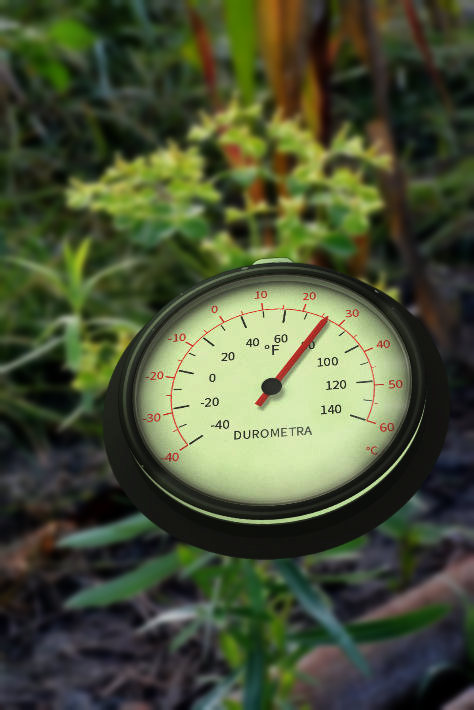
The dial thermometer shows 80 °F
